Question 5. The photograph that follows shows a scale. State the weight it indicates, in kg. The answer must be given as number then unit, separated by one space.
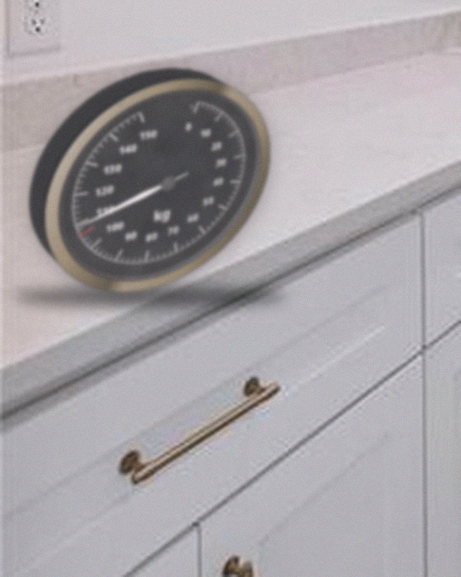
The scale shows 110 kg
